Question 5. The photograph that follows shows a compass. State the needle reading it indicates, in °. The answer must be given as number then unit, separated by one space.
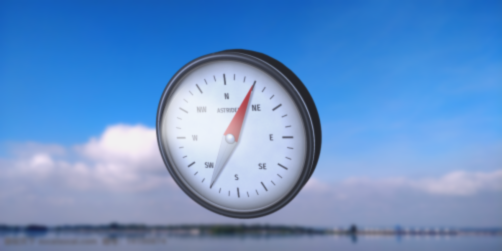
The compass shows 30 °
